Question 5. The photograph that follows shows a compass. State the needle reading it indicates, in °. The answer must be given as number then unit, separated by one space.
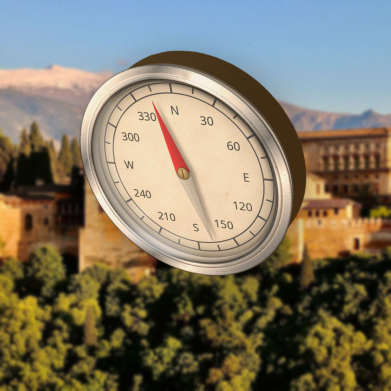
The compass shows 345 °
